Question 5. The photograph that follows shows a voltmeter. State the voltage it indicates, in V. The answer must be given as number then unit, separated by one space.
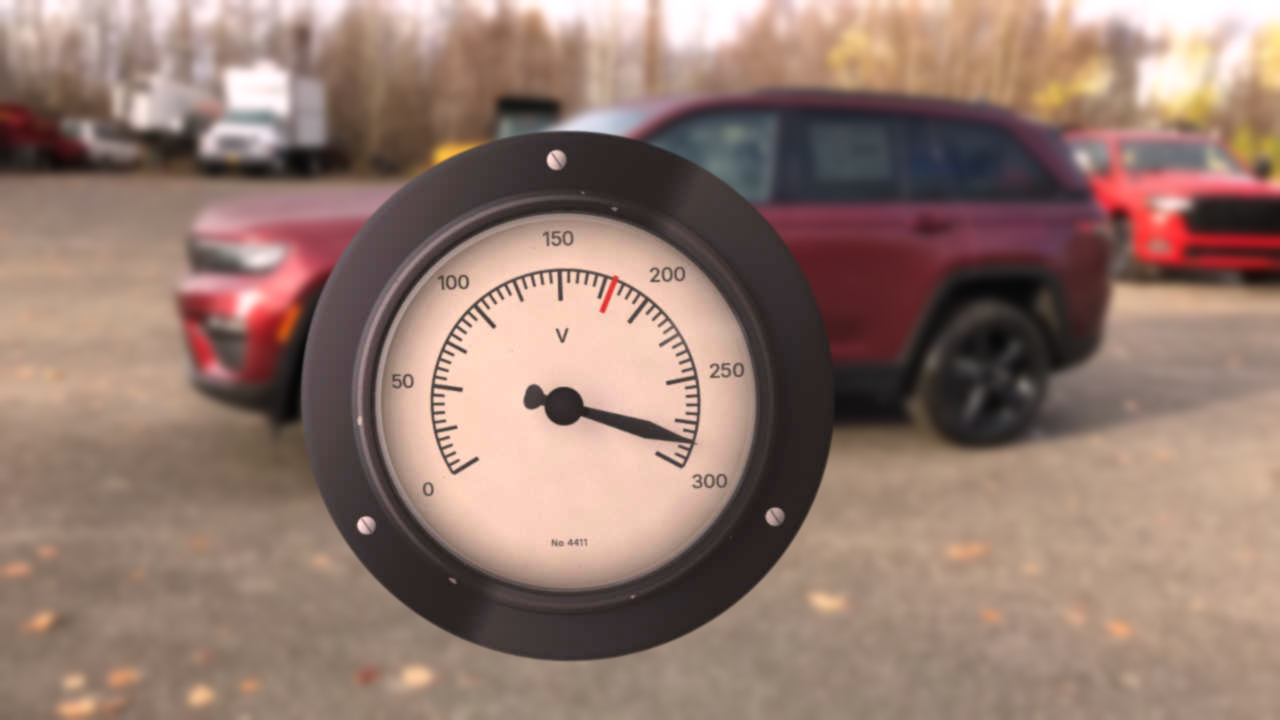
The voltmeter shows 285 V
